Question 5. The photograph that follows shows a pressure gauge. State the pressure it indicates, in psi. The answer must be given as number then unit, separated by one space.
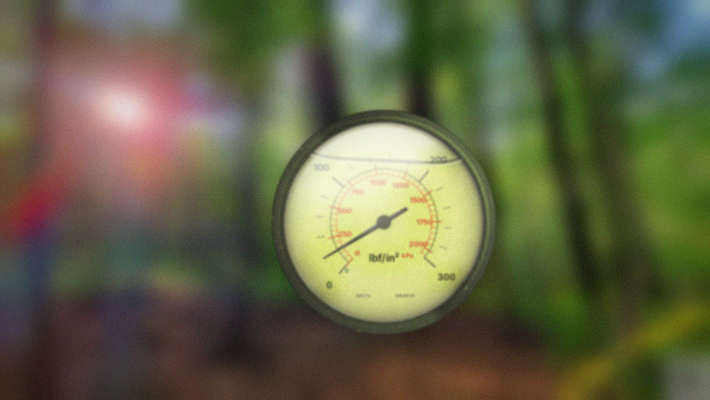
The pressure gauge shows 20 psi
